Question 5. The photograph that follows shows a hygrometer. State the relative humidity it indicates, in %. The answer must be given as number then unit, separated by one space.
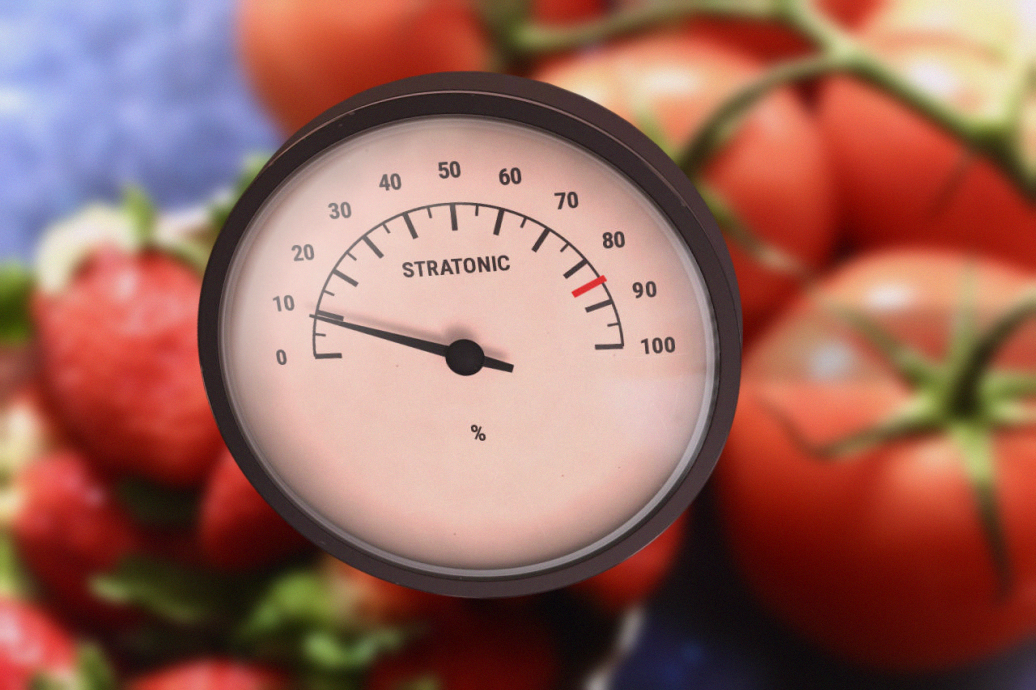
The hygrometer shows 10 %
